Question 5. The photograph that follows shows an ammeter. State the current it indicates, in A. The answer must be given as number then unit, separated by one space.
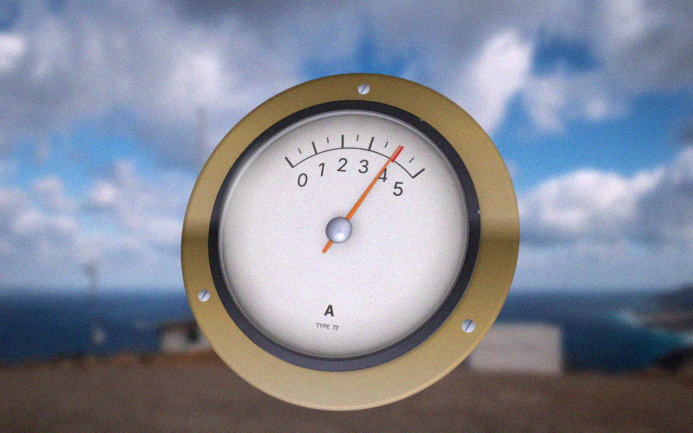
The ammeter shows 4 A
